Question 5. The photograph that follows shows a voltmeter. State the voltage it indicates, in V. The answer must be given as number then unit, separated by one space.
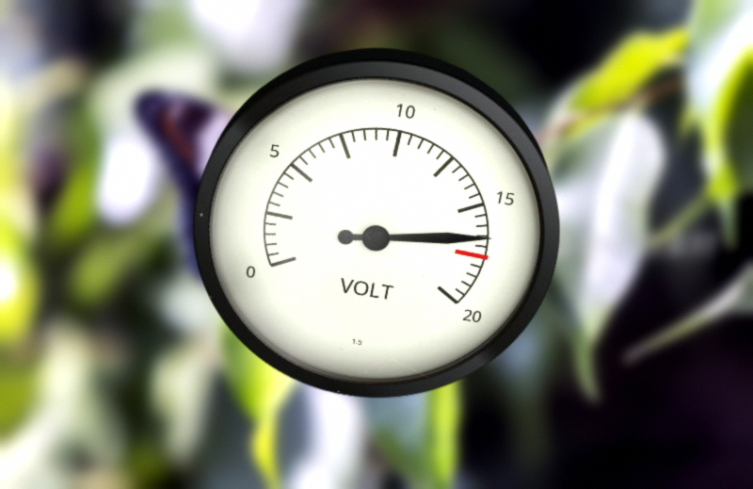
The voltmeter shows 16.5 V
